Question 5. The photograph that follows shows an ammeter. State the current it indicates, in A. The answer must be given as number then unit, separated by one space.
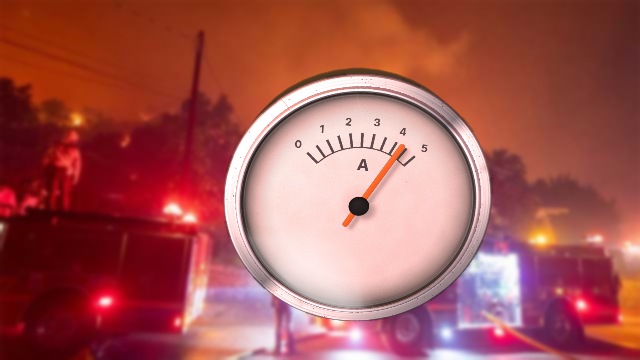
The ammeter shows 4.25 A
